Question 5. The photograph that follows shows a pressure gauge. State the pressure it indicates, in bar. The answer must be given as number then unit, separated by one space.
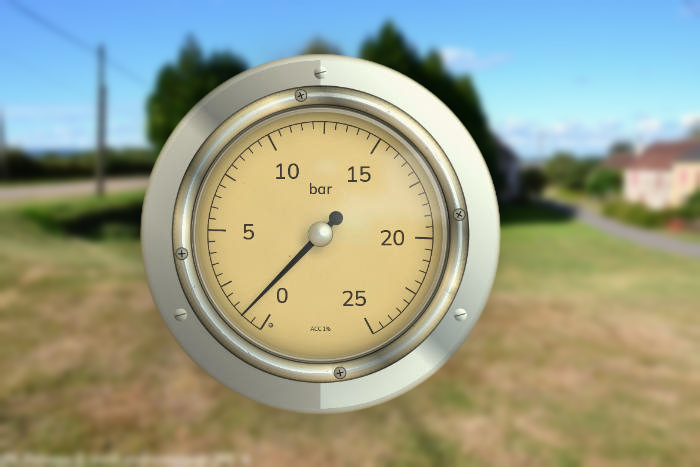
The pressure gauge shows 1 bar
